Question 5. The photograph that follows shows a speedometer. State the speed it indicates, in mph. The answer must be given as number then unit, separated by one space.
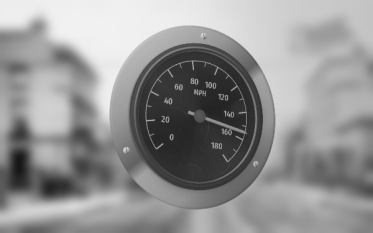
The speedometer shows 155 mph
